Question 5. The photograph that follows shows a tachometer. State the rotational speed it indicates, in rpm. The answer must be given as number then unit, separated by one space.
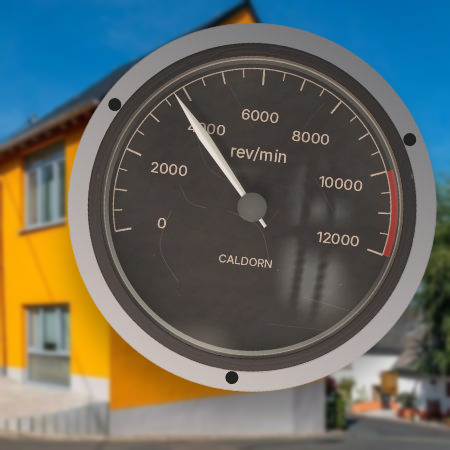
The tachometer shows 3750 rpm
